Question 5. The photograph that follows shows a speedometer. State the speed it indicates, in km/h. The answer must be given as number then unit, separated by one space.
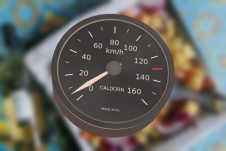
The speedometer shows 5 km/h
